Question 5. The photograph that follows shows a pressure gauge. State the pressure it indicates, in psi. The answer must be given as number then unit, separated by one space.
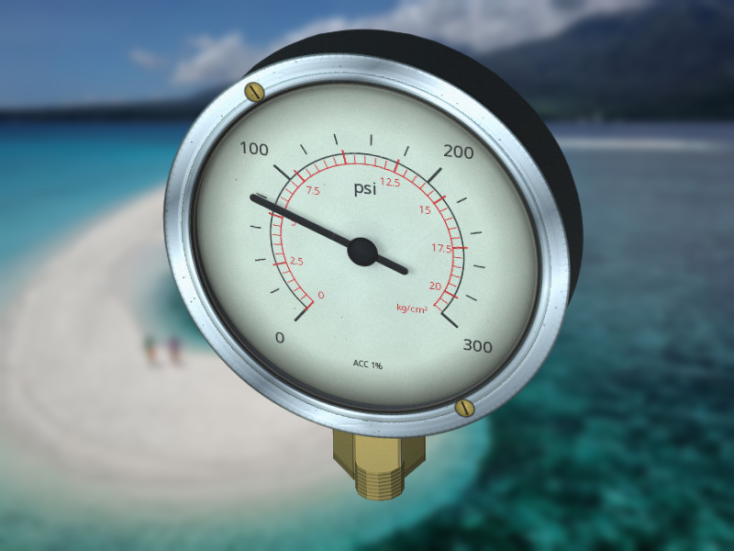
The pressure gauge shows 80 psi
